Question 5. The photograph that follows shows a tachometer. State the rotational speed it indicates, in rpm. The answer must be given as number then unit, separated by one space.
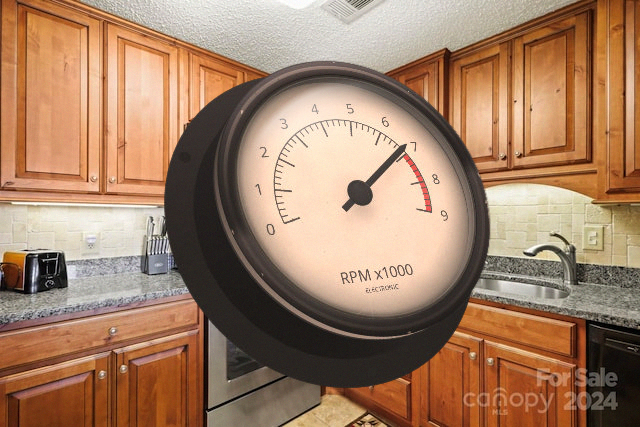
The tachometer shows 6800 rpm
